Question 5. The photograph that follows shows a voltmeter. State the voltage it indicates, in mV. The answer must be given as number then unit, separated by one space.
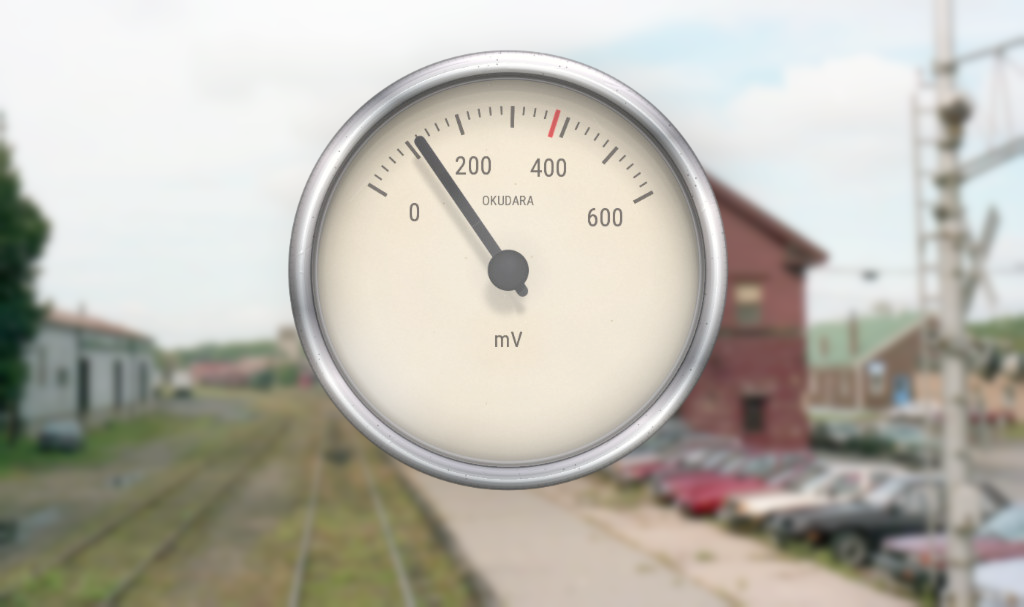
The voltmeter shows 120 mV
